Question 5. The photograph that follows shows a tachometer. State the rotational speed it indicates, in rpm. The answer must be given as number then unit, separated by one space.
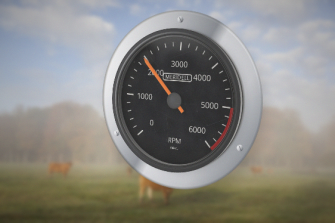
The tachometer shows 2000 rpm
